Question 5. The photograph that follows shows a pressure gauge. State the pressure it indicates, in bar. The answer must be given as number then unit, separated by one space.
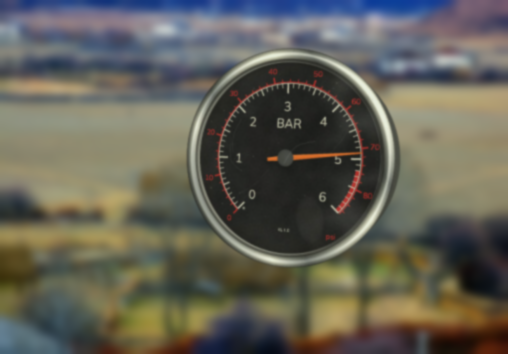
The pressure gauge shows 4.9 bar
